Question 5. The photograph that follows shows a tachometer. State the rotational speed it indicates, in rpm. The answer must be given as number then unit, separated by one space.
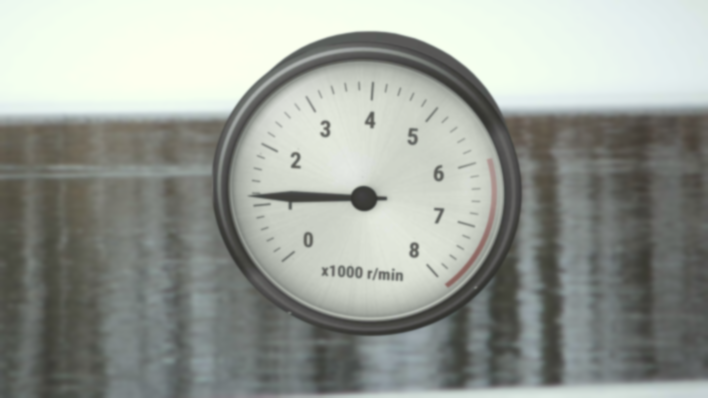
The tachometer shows 1200 rpm
